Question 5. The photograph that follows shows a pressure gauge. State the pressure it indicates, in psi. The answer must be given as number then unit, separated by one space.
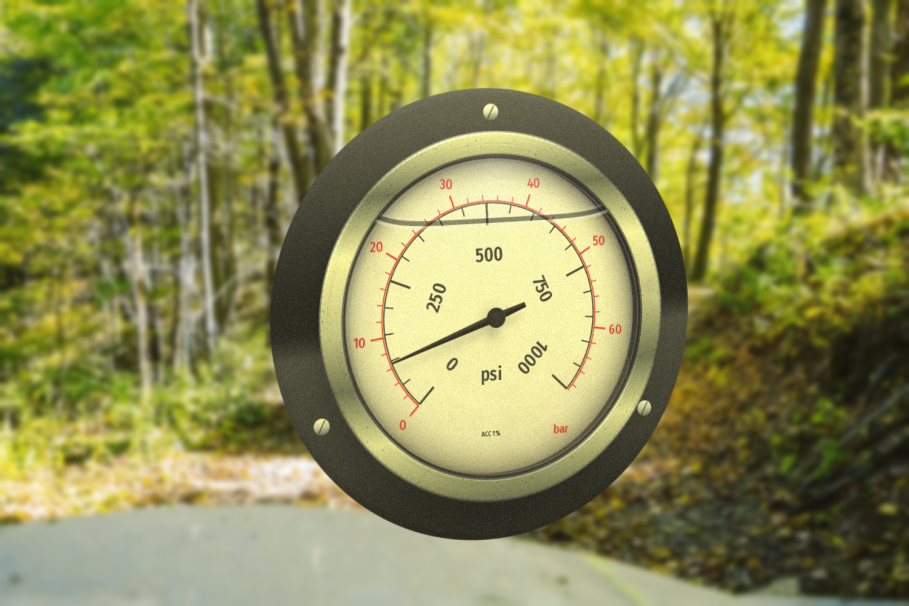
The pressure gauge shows 100 psi
